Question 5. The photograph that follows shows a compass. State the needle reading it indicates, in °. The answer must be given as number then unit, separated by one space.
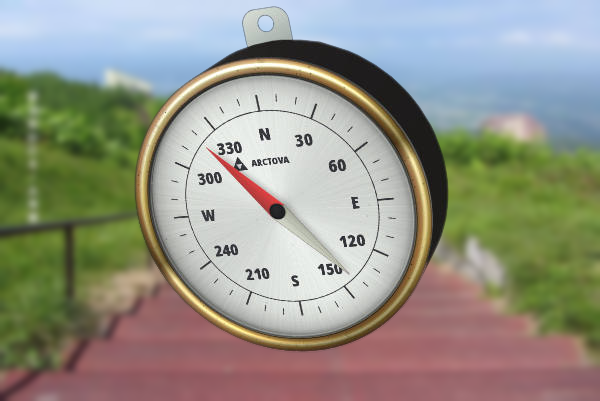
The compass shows 320 °
